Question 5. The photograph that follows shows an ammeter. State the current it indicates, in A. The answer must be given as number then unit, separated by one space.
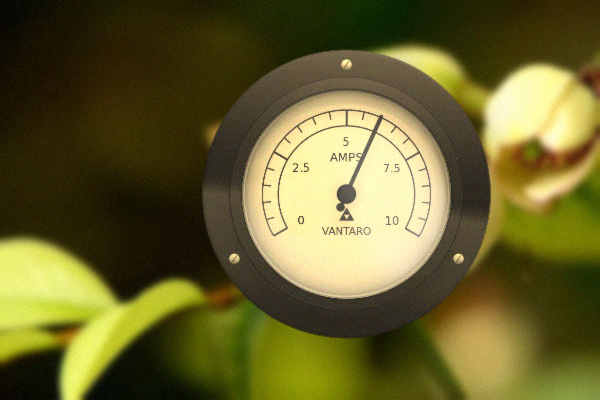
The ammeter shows 6 A
